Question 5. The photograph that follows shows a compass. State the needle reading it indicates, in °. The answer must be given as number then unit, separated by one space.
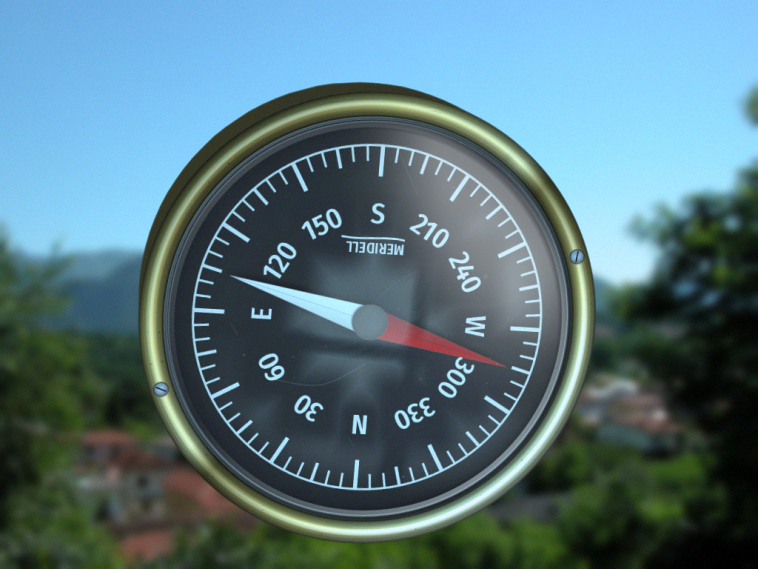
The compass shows 285 °
